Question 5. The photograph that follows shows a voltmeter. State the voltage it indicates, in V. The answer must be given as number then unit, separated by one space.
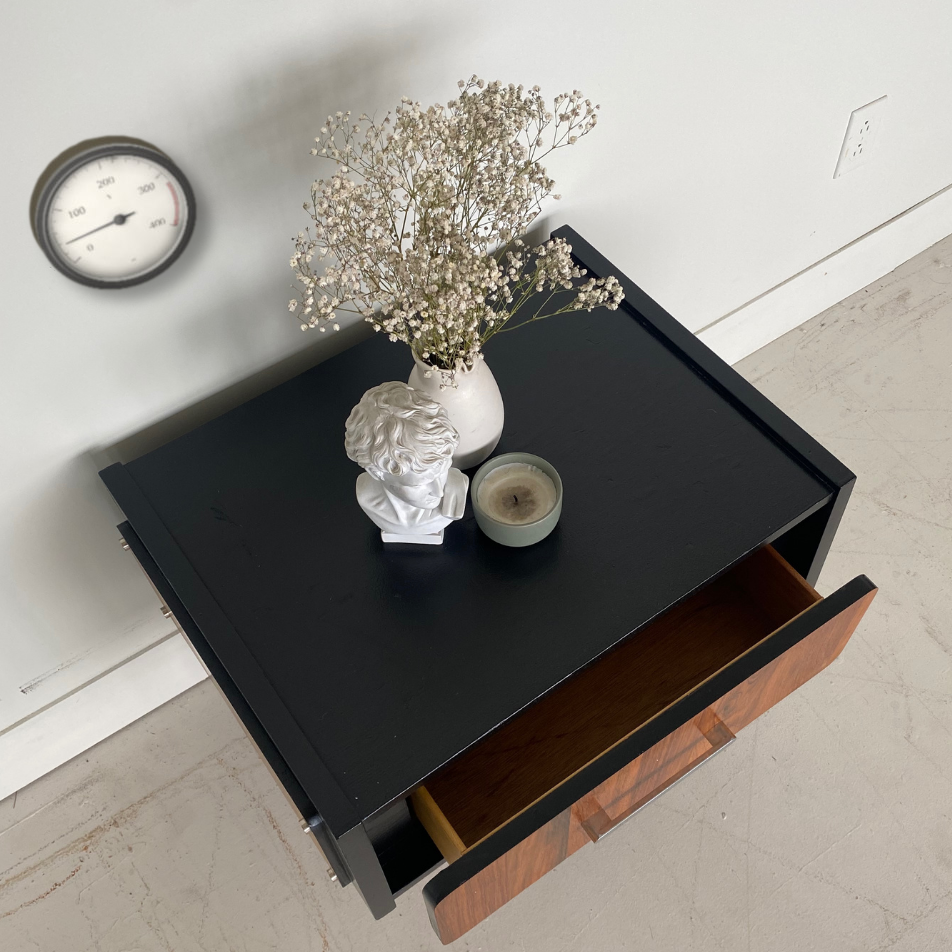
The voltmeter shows 40 V
